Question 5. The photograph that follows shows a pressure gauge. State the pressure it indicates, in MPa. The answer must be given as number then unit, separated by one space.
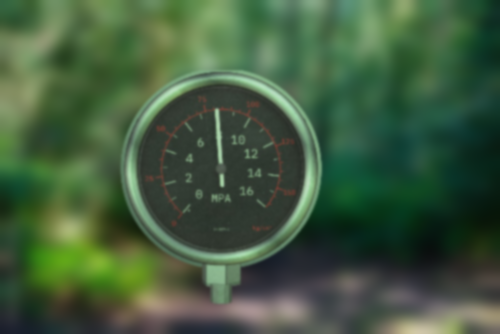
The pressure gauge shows 8 MPa
